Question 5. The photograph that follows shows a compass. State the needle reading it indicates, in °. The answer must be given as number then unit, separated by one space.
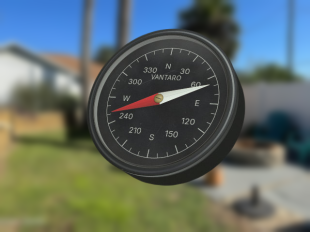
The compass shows 250 °
